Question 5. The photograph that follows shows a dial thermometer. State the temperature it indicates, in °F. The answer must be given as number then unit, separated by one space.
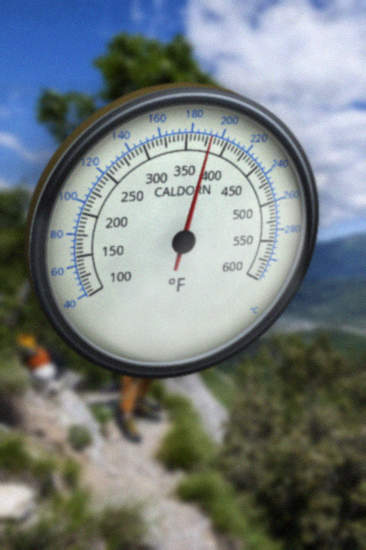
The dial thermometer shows 375 °F
